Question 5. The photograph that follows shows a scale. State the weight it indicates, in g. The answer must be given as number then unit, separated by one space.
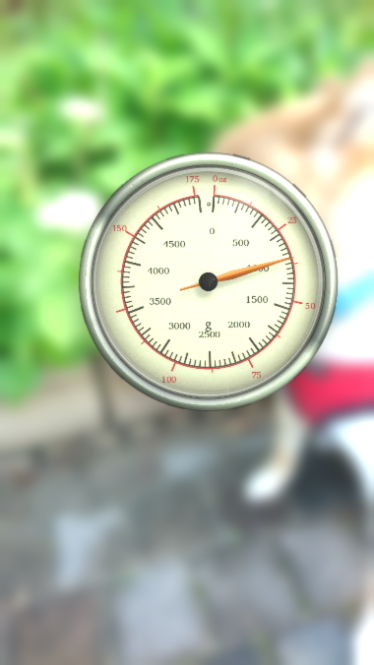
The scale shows 1000 g
